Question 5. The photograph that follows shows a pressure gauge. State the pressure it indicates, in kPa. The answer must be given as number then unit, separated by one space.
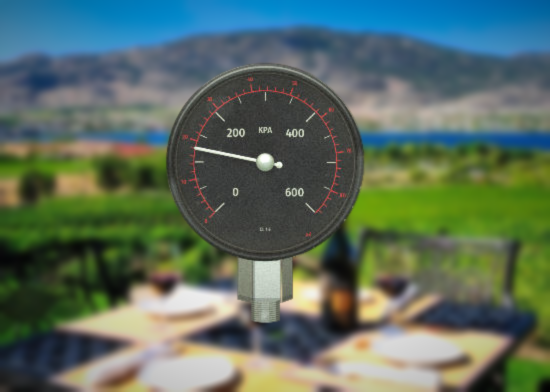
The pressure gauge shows 125 kPa
